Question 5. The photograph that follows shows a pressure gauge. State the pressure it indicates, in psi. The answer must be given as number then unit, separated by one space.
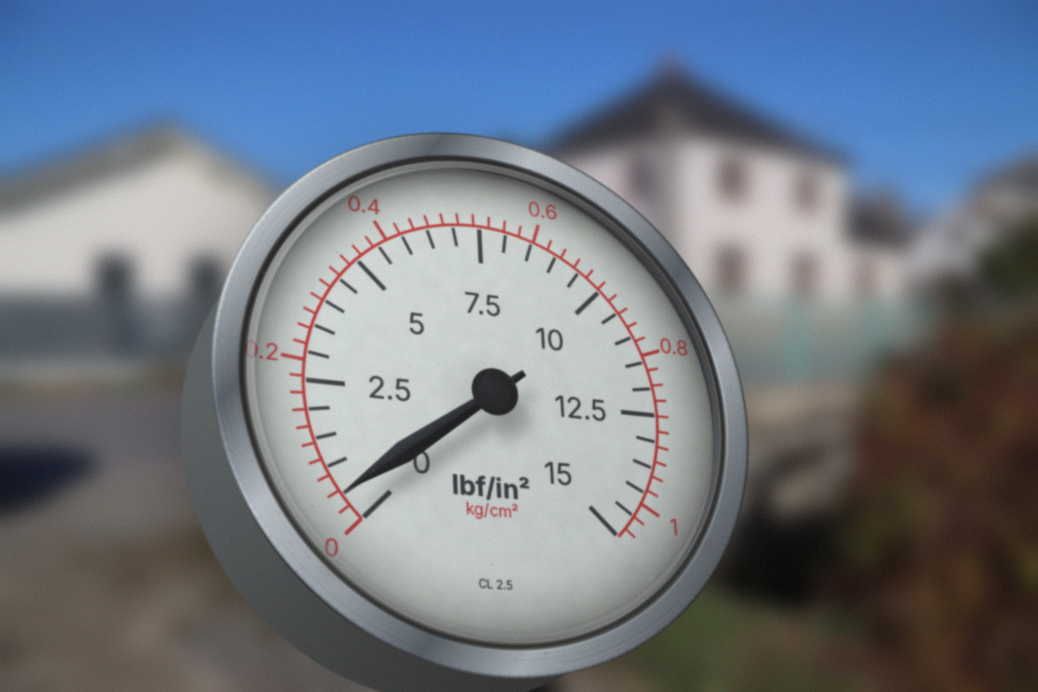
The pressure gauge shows 0.5 psi
